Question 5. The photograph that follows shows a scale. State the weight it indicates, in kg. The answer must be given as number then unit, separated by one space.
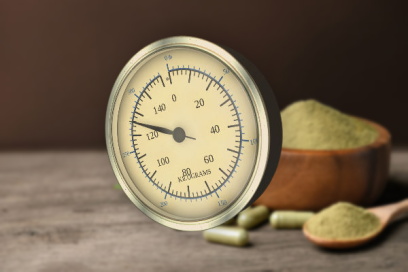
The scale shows 126 kg
